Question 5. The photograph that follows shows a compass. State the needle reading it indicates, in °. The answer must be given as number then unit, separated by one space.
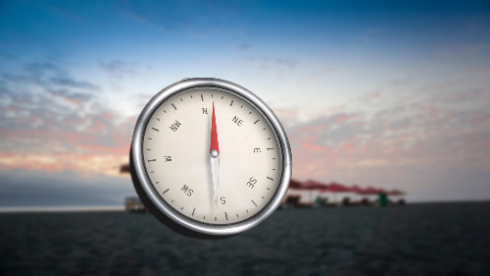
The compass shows 10 °
